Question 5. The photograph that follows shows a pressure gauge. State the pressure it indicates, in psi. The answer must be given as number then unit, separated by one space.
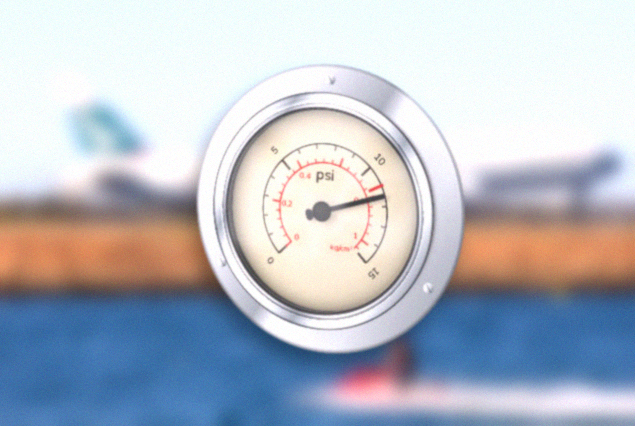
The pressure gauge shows 11.5 psi
